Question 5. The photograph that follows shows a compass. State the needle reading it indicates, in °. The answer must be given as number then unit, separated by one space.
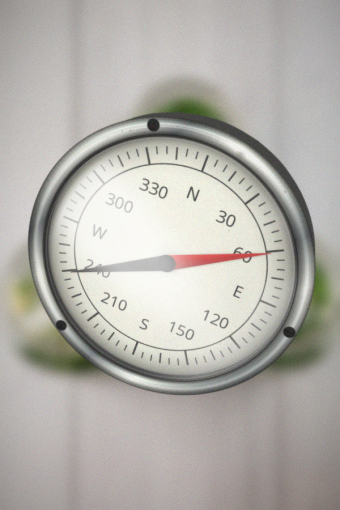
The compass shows 60 °
